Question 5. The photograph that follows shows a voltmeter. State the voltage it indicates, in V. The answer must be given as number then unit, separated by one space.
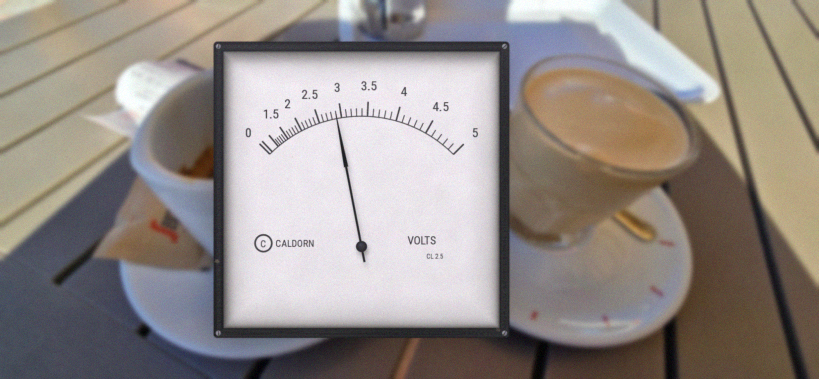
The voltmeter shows 2.9 V
